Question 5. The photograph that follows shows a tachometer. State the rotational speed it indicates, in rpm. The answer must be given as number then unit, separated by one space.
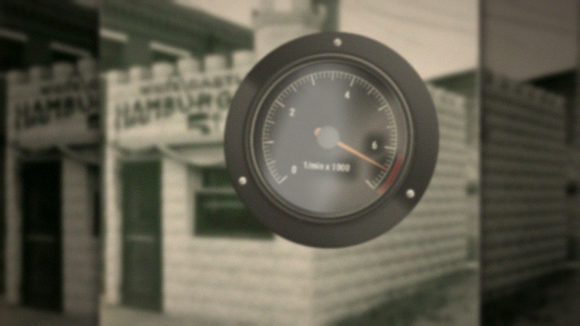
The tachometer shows 6500 rpm
